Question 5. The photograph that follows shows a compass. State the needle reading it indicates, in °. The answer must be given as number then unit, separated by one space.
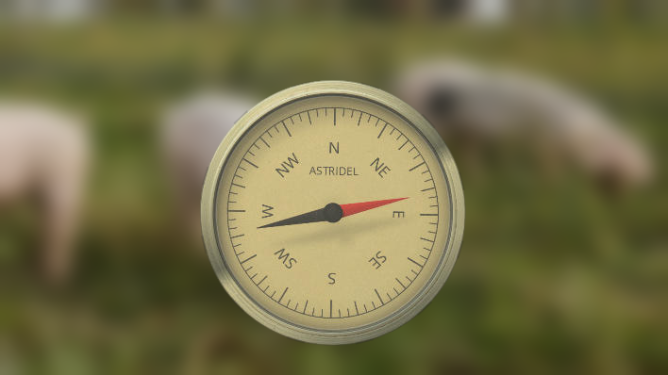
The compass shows 77.5 °
